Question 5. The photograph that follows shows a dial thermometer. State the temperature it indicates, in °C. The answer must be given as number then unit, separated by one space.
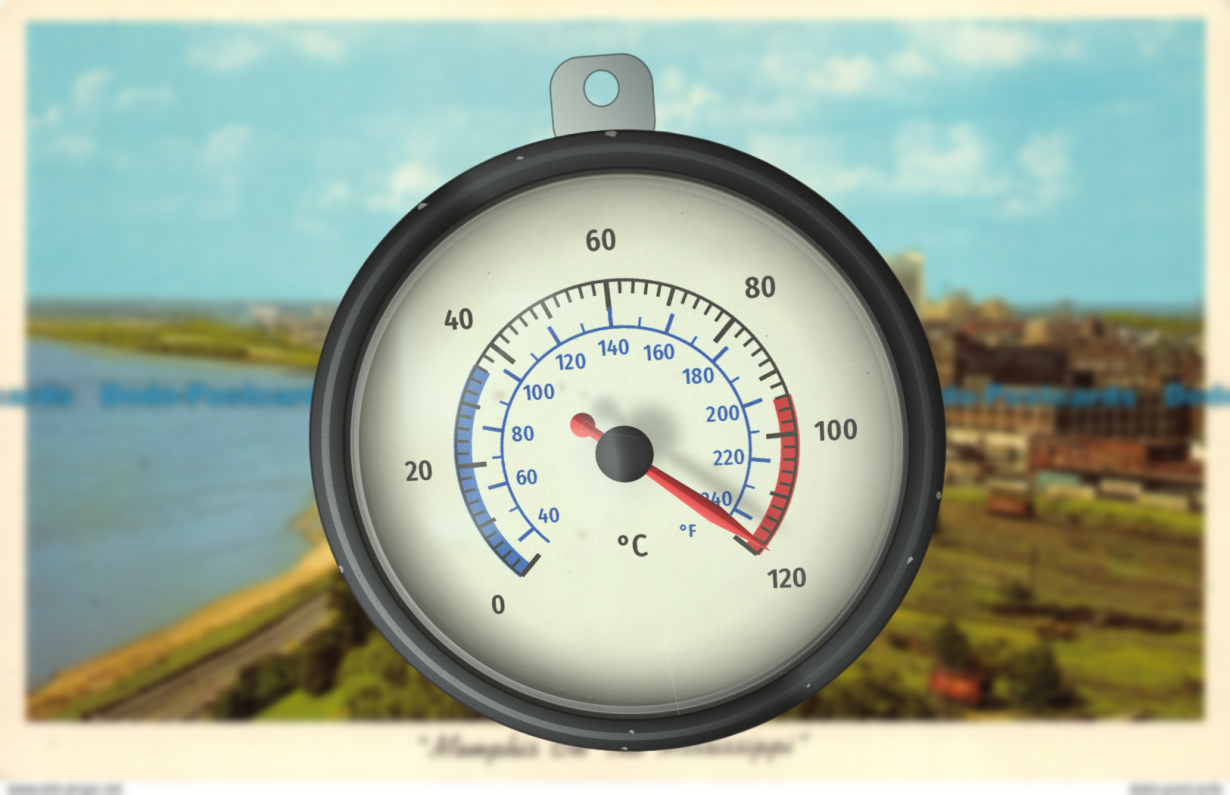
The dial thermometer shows 118 °C
